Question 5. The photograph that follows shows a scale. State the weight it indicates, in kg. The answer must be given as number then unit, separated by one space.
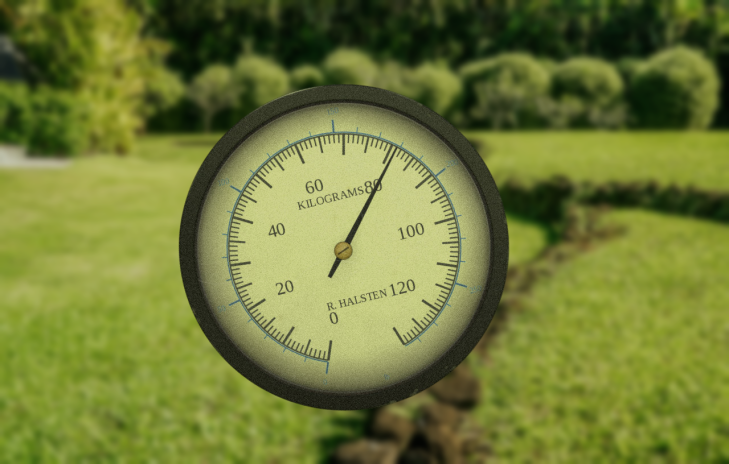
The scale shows 81 kg
